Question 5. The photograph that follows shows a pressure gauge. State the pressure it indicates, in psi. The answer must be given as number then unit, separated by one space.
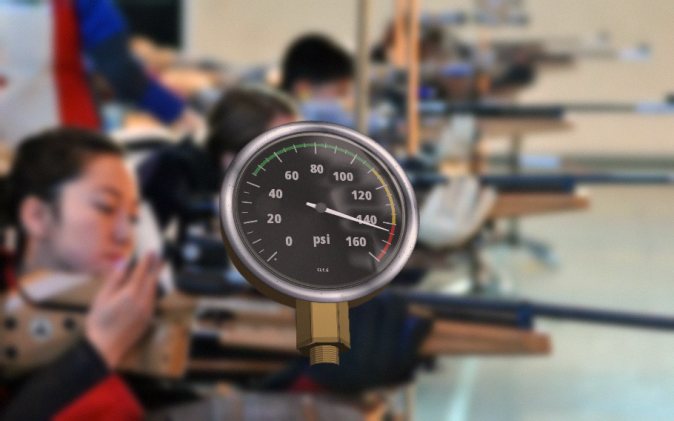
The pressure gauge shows 145 psi
